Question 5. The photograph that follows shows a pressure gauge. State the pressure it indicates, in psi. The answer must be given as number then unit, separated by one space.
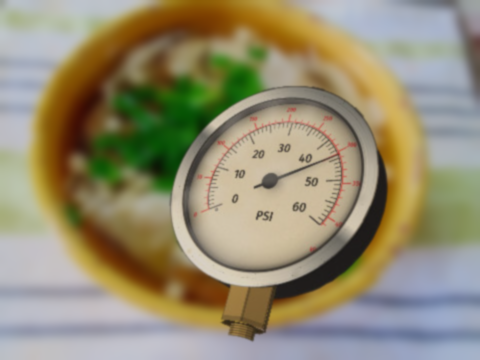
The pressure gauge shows 45 psi
